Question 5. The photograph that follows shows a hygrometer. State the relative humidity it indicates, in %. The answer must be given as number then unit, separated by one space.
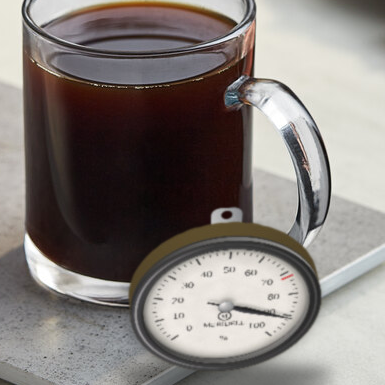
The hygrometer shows 90 %
